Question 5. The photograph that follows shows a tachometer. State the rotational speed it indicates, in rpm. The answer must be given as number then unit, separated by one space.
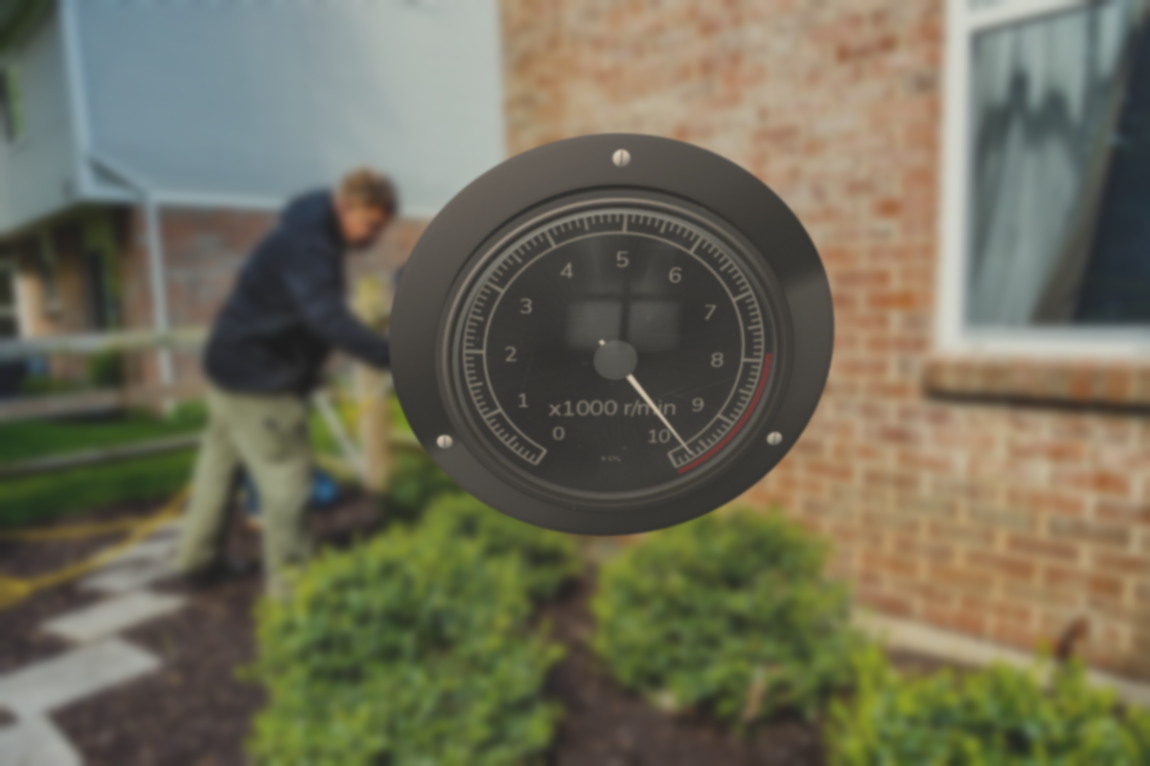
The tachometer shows 9700 rpm
